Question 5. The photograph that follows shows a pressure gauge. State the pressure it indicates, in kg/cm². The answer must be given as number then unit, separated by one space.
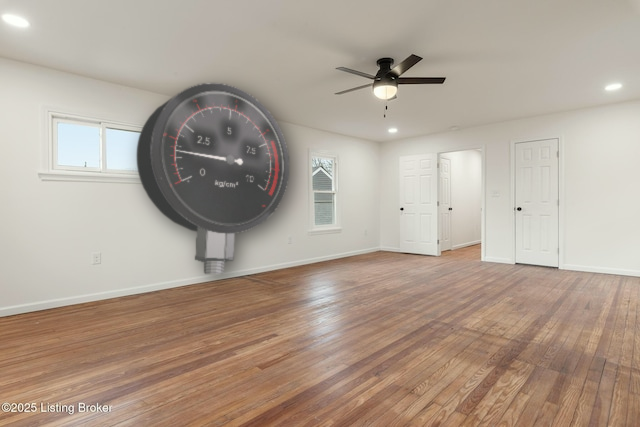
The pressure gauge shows 1.25 kg/cm²
